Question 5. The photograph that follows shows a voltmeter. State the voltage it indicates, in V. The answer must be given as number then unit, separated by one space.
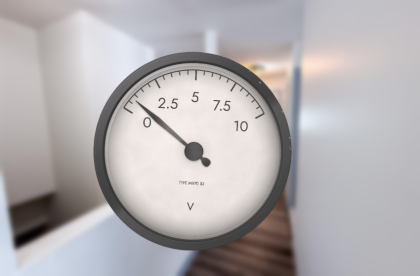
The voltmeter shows 0.75 V
